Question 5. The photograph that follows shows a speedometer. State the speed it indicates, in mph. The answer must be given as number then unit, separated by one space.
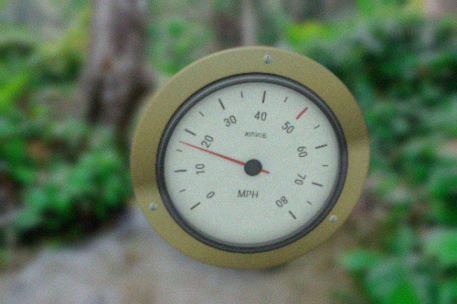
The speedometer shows 17.5 mph
